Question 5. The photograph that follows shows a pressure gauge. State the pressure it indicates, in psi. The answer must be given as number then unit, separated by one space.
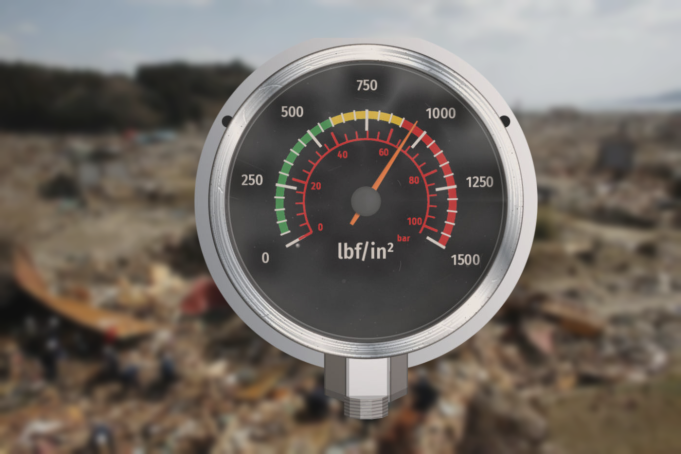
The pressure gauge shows 950 psi
